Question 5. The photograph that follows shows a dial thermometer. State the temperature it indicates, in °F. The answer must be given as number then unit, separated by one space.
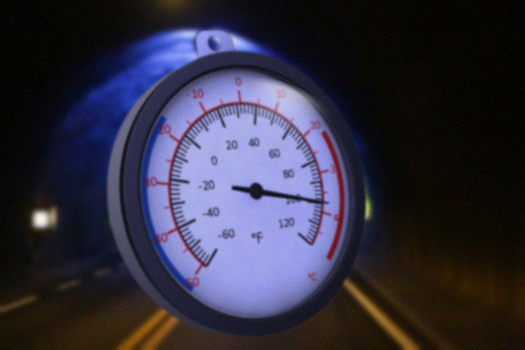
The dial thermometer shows 100 °F
